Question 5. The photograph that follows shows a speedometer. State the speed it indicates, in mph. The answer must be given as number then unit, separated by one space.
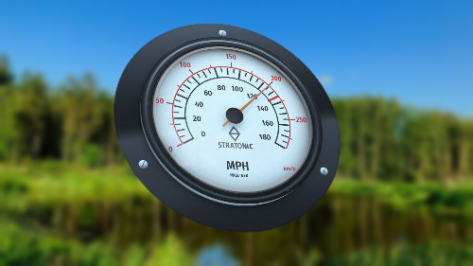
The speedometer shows 125 mph
